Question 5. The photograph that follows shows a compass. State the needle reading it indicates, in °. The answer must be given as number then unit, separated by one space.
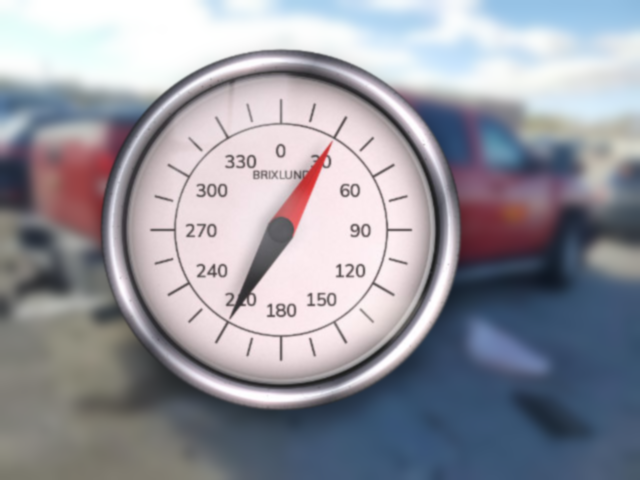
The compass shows 30 °
